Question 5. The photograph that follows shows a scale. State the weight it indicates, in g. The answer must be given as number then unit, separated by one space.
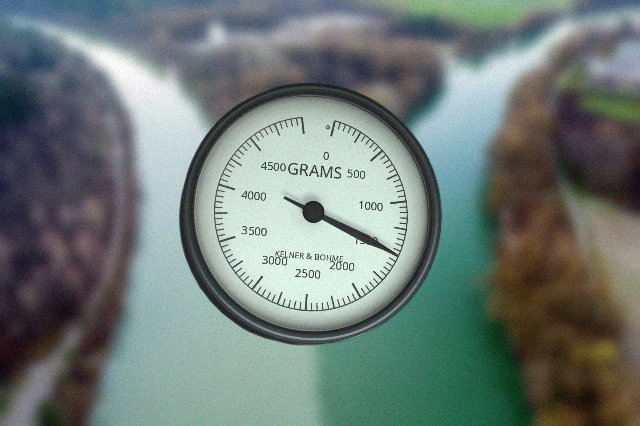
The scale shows 1500 g
